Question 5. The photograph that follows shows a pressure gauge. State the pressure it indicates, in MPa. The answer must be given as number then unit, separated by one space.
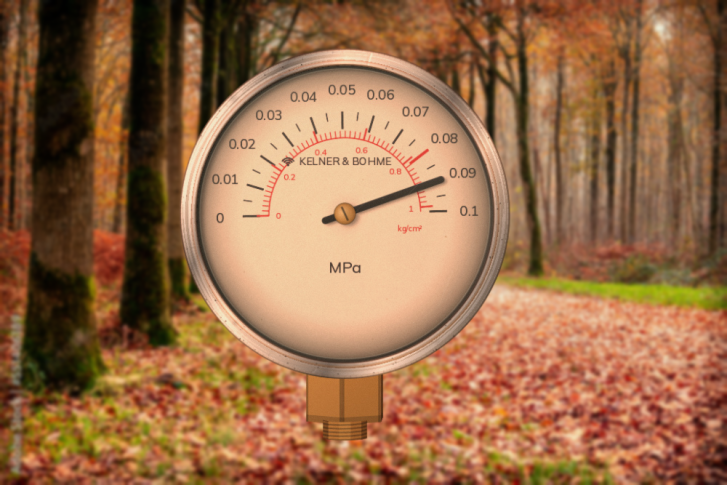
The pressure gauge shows 0.09 MPa
